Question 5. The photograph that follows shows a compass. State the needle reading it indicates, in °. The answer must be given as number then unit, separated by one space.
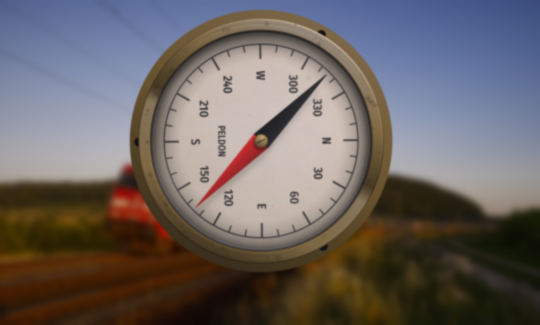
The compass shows 135 °
